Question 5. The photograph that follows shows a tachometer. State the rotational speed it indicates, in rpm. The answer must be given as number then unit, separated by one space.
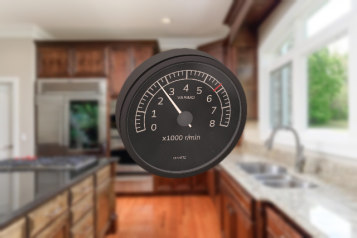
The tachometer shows 2600 rpm
